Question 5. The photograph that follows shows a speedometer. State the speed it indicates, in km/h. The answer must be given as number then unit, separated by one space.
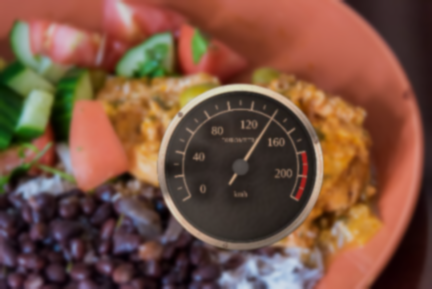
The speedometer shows 140 km/h
